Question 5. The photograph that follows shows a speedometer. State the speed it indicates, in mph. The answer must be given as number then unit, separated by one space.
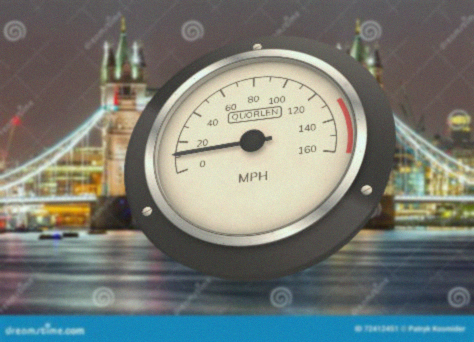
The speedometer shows 10 mph
